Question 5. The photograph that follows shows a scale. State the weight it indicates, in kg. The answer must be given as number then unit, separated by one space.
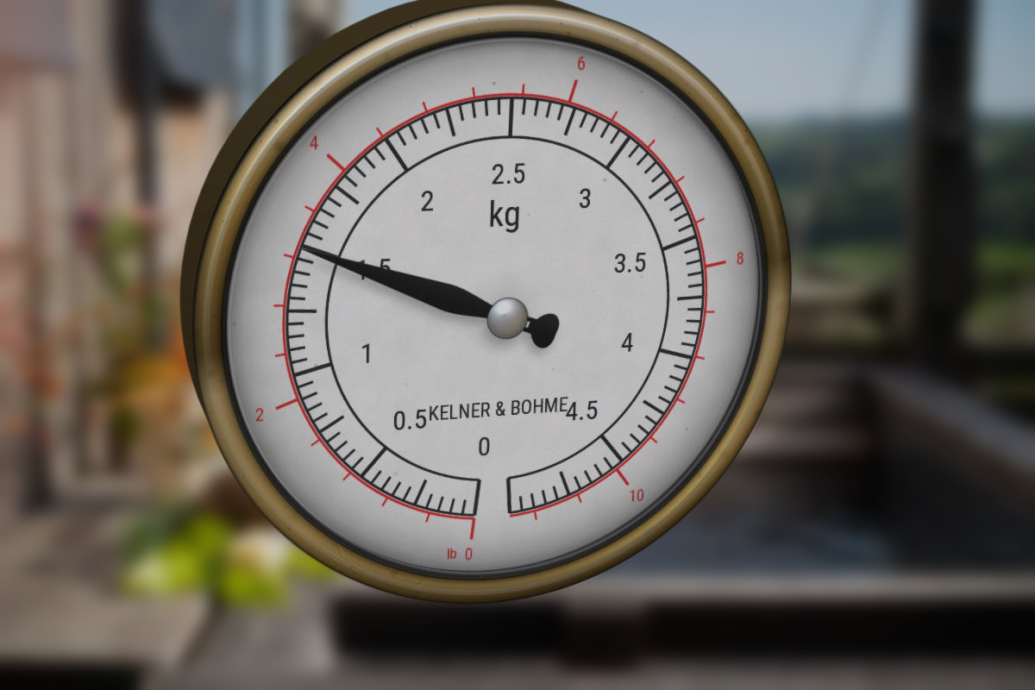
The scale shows 1.5 kg
